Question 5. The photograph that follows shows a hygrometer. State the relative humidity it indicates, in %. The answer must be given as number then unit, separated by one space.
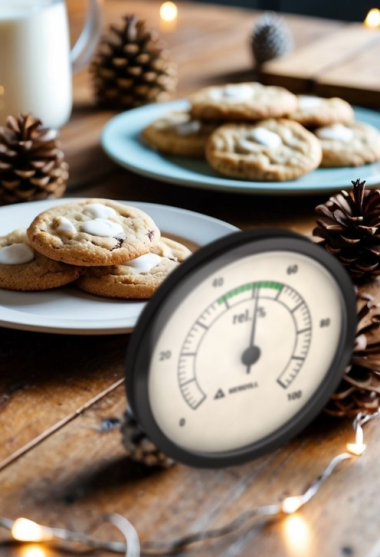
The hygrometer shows 50 %
